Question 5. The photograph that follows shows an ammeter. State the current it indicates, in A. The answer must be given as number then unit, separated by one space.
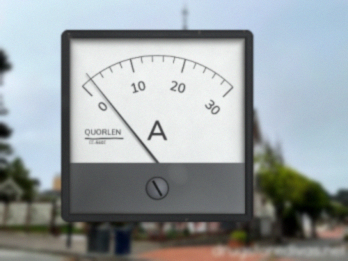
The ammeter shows 2 A
